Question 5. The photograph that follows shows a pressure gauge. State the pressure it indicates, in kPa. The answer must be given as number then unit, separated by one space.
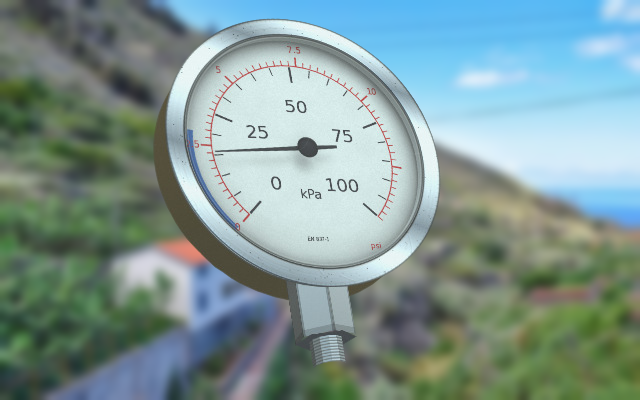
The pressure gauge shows 15 kPa
